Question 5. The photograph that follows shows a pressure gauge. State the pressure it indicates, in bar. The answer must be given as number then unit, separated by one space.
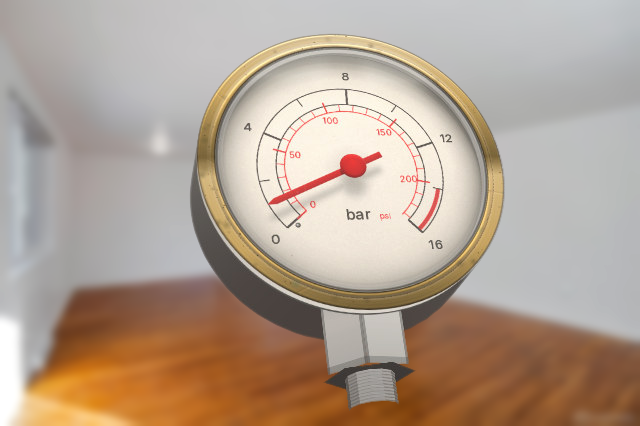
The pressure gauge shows 1 bar
